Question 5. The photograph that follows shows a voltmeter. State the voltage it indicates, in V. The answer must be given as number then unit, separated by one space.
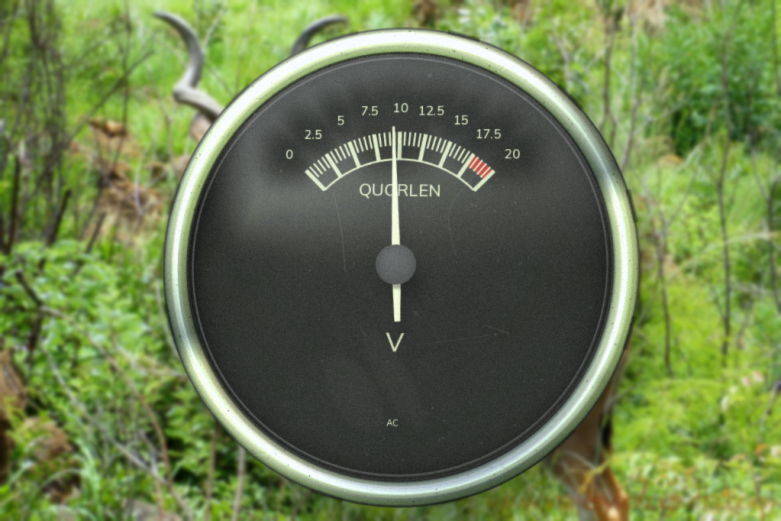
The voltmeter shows 9.5 V
